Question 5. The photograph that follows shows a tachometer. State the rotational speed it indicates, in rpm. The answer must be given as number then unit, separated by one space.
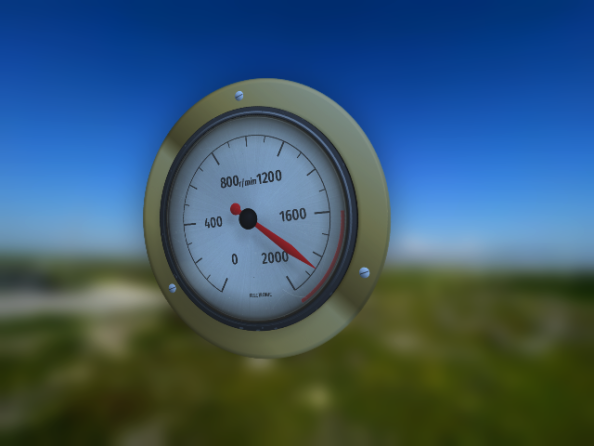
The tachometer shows 1850 rpm
